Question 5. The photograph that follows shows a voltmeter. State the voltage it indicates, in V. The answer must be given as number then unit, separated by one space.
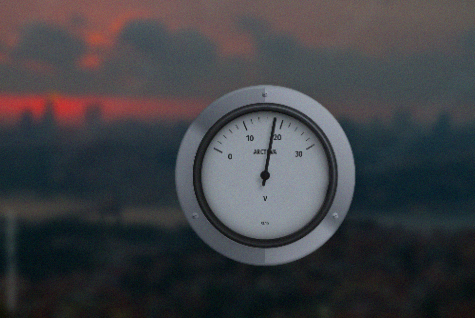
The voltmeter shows 18 V
